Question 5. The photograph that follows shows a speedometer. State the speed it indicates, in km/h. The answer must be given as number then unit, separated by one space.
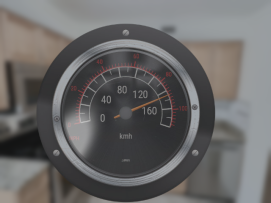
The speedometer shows 145 km/h
